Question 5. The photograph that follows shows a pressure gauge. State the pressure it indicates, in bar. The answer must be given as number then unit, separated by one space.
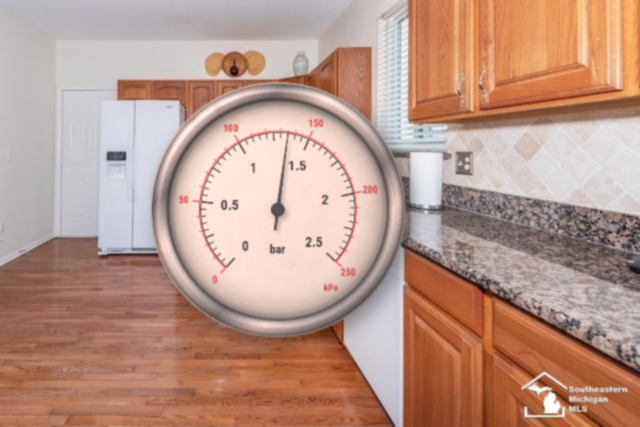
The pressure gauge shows 1.35 bar
